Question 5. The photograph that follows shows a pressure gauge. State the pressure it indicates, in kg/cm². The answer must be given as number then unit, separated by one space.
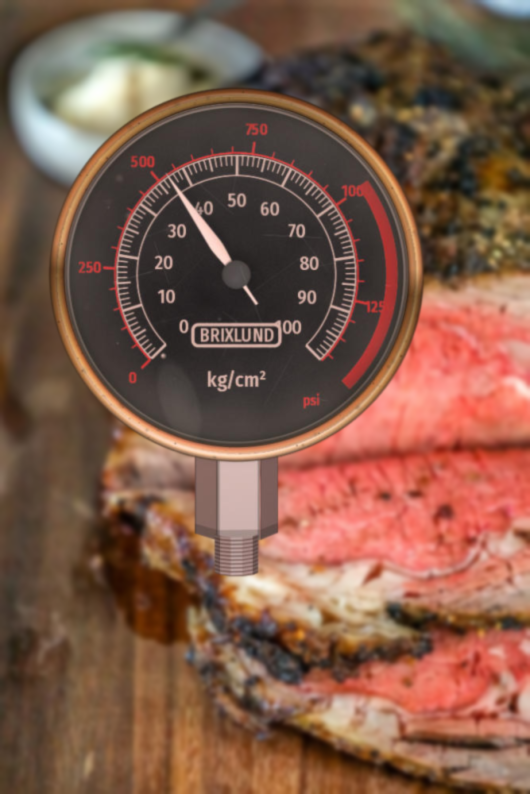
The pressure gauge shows 37 kg/cm²
